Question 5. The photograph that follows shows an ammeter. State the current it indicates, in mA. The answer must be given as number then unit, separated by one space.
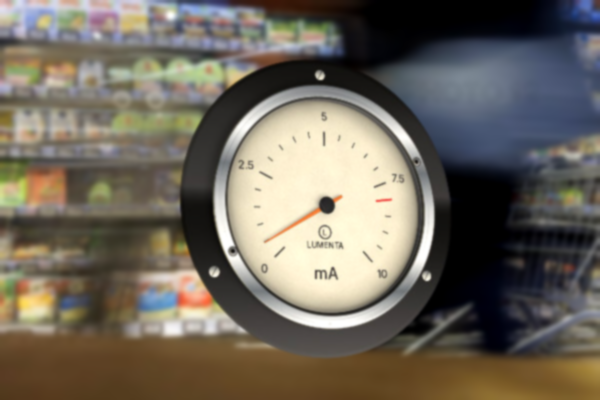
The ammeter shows 0.5 mA
